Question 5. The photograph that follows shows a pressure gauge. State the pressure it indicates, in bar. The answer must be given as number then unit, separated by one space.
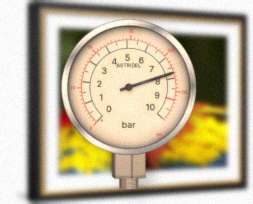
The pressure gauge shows 7.75 bar
